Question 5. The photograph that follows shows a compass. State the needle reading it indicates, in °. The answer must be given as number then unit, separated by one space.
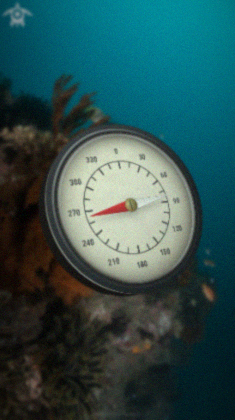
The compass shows 262.5 °
